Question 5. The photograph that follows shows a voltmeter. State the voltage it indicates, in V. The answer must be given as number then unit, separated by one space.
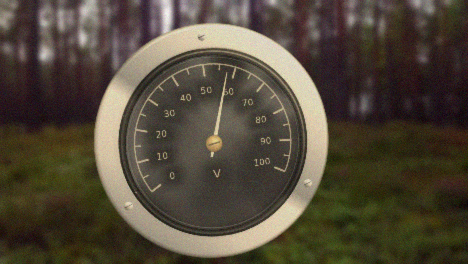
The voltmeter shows 57.5 V
